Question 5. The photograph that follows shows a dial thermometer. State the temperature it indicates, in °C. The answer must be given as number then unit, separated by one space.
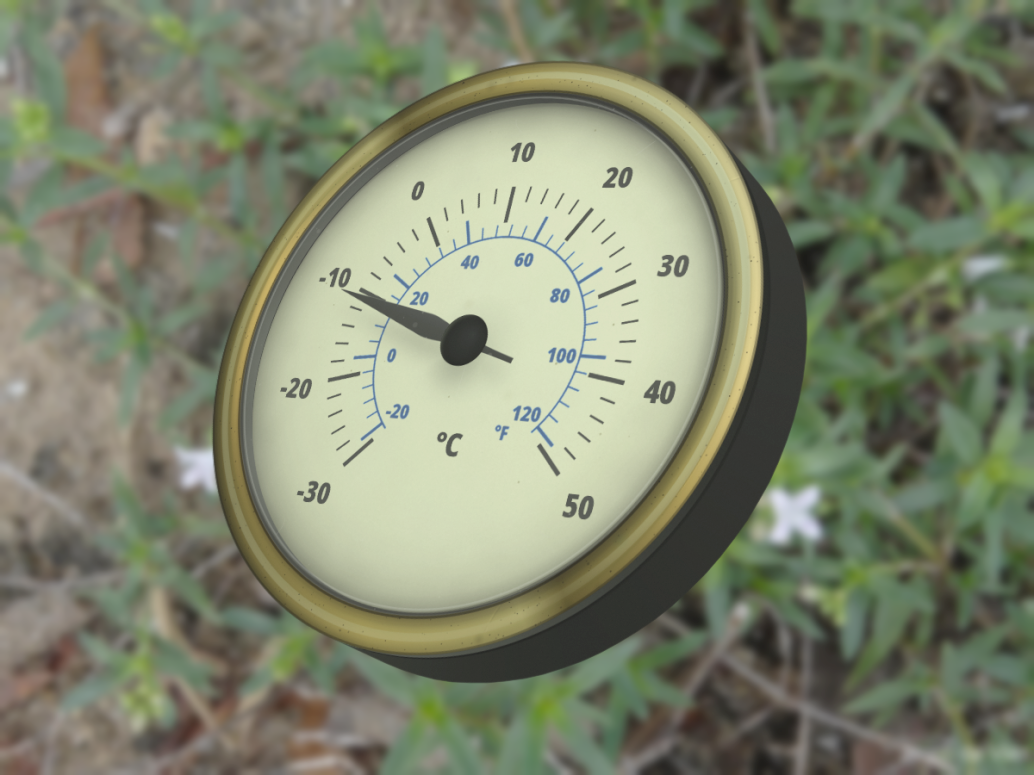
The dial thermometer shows -11 °C
